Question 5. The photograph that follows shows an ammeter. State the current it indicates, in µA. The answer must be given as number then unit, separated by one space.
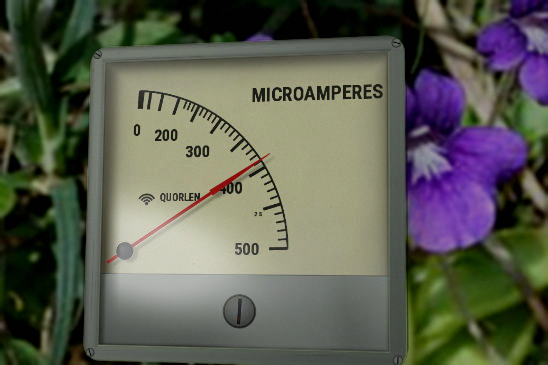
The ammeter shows 390 µA
